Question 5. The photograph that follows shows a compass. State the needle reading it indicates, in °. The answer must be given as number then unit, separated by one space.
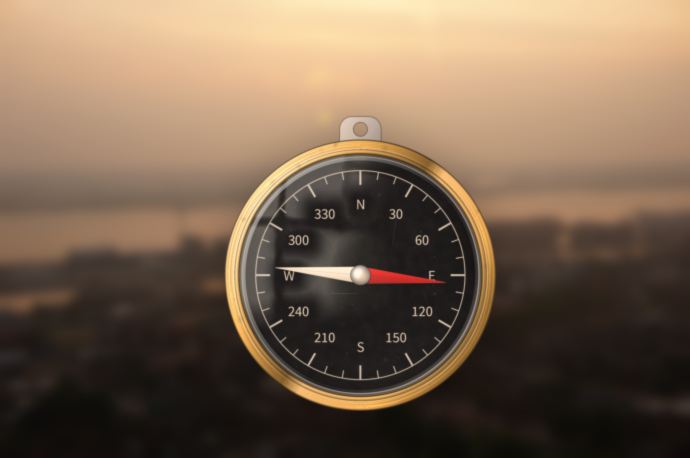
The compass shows 95 °
